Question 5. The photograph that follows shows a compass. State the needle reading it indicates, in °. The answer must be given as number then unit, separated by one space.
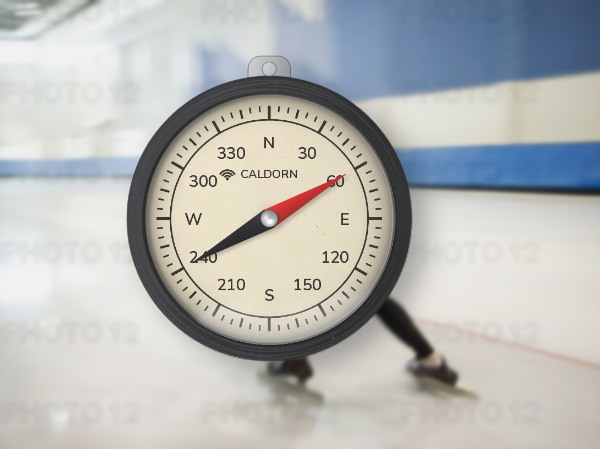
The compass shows 60 °
